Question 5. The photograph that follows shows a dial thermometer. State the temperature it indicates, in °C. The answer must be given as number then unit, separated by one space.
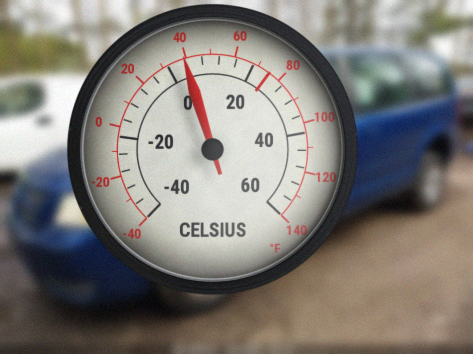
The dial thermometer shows 4 °C
